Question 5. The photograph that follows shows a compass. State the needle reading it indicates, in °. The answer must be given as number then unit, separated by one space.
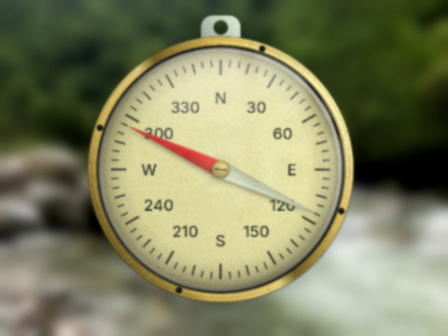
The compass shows 295 °
